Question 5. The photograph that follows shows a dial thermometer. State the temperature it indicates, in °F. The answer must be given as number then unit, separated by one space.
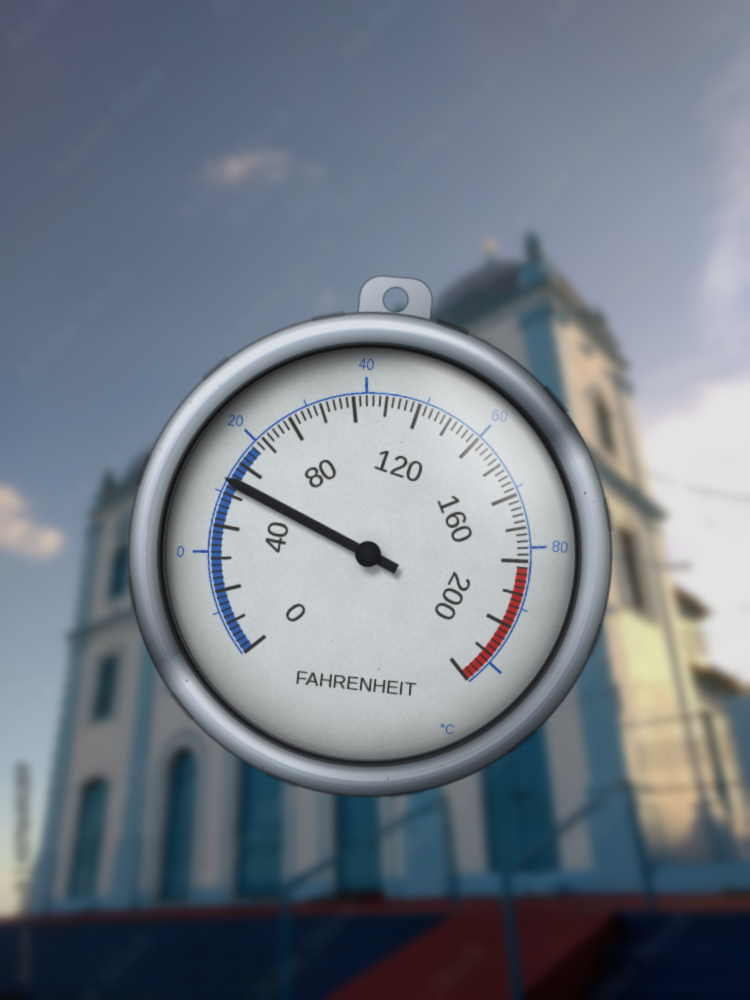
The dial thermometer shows 54 °F
